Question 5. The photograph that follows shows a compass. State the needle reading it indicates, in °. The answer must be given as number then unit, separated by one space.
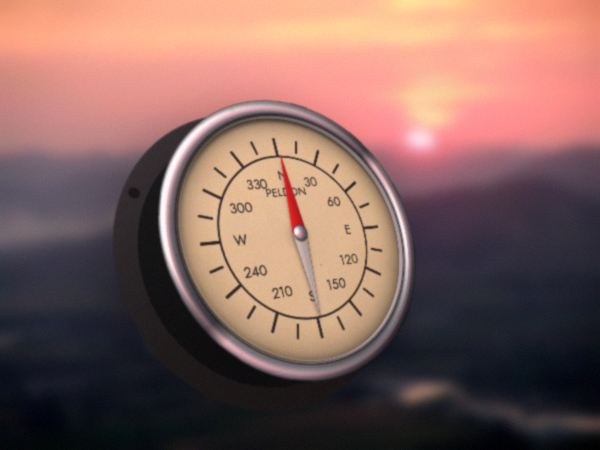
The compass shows 0 °
